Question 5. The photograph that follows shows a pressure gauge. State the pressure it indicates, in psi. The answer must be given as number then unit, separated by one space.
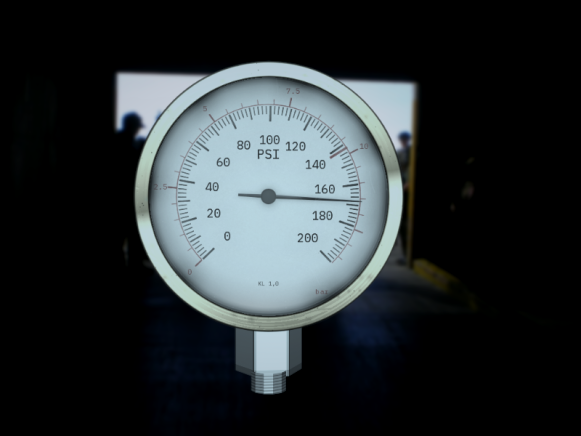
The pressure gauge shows 168 psi
